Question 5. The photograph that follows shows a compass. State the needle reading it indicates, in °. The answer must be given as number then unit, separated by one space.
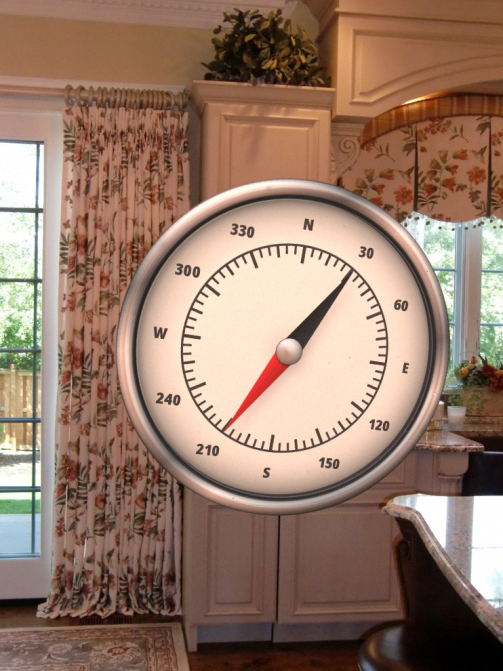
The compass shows 210 °
